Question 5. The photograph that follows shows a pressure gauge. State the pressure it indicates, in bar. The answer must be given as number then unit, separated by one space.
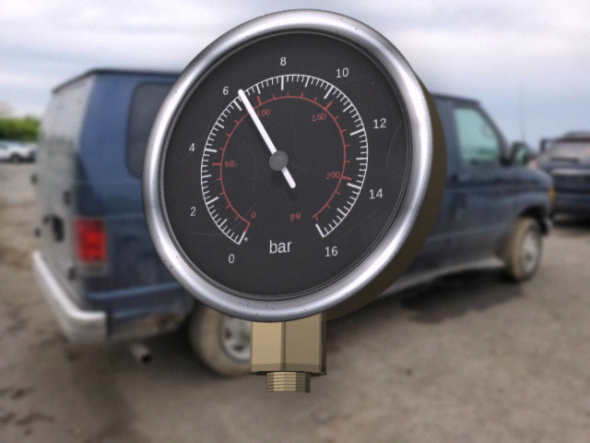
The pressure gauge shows 6.4 bar
